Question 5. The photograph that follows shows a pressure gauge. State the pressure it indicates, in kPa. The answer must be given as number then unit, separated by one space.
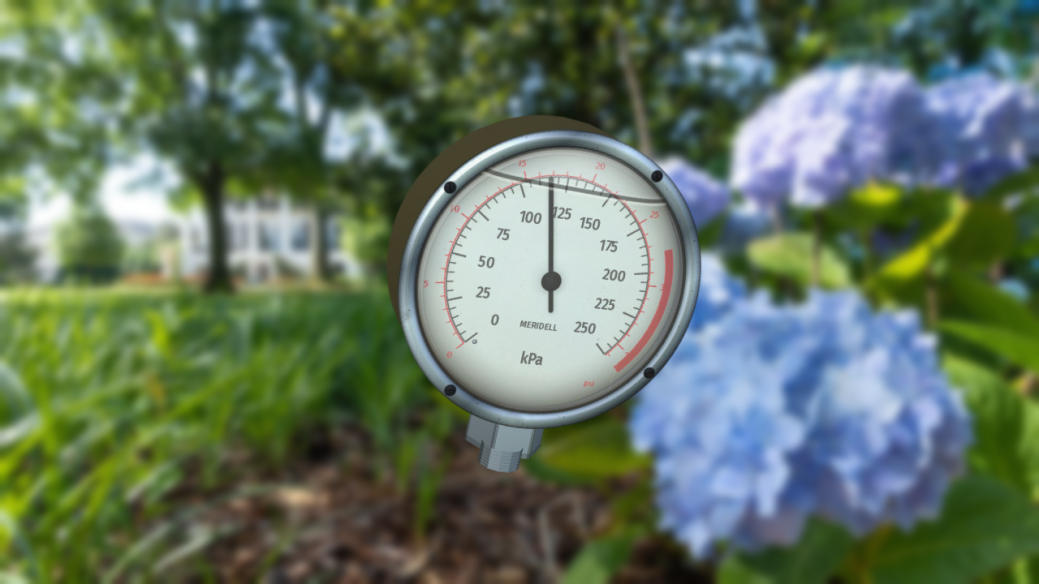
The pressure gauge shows 115 kPa
